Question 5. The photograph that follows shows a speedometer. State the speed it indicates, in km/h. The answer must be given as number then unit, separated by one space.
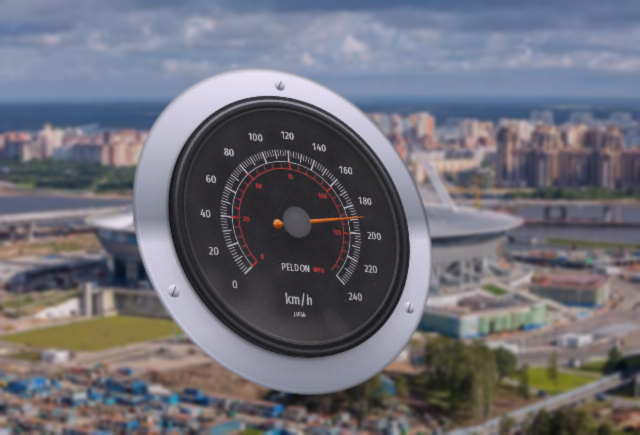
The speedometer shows 190 km/h
